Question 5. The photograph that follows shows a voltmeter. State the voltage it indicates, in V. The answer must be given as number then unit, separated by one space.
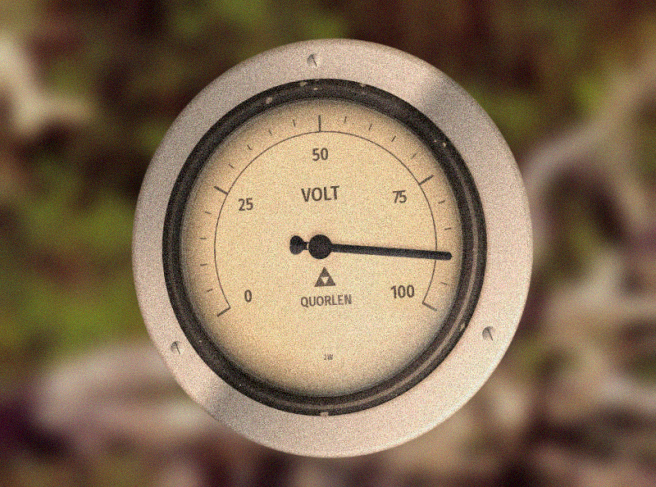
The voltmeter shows 90 V
